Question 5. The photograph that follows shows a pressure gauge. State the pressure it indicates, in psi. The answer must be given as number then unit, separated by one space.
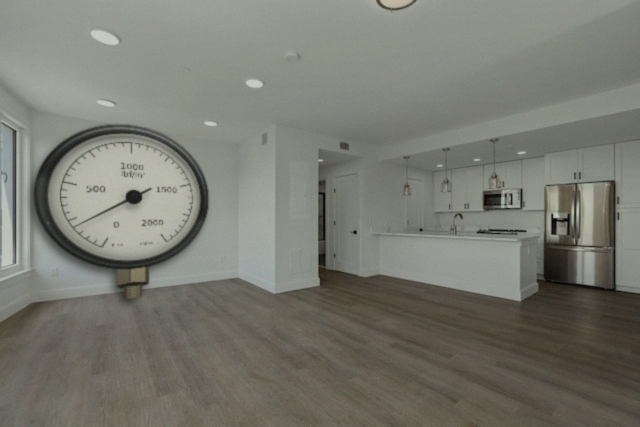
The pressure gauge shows 200 psi
